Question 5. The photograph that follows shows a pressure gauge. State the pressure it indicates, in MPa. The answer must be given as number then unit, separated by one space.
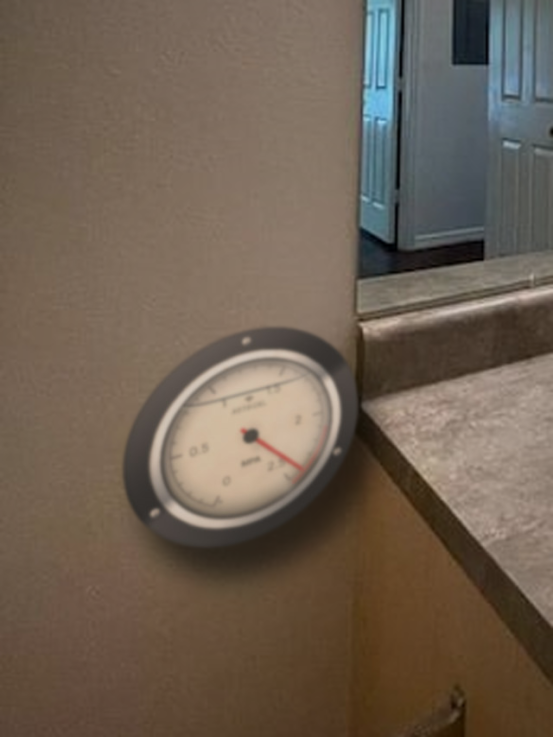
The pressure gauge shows 2.4 MPa
